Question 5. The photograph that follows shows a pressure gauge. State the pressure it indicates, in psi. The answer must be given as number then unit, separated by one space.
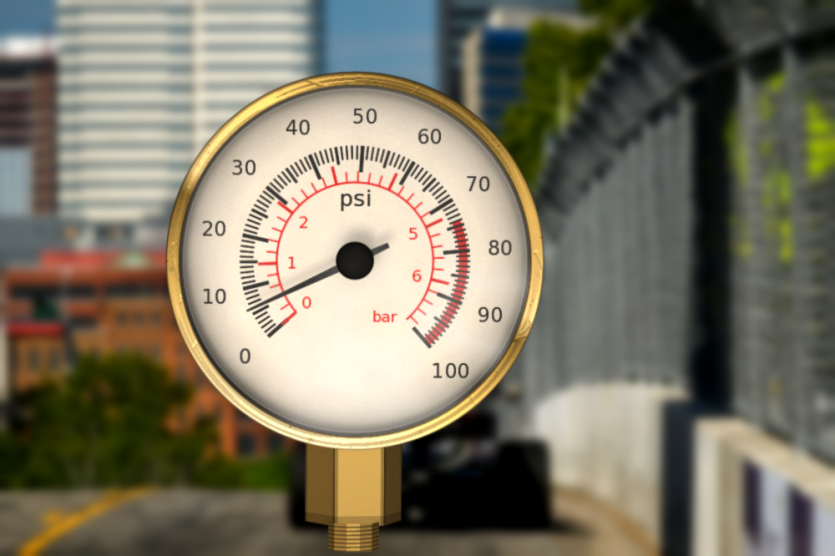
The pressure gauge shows 6 psi
